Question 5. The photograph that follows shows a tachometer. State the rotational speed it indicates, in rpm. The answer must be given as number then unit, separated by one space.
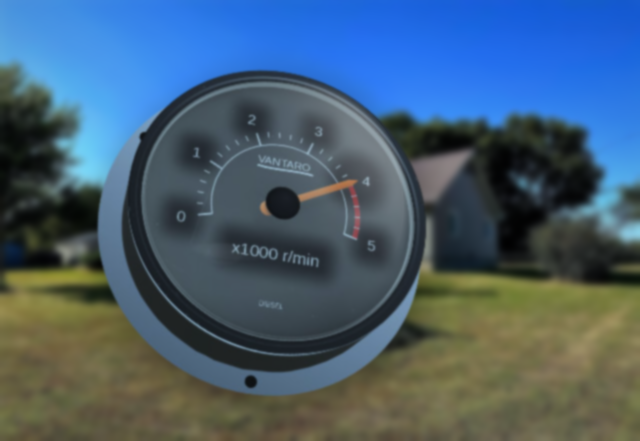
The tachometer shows 4000 rpm
